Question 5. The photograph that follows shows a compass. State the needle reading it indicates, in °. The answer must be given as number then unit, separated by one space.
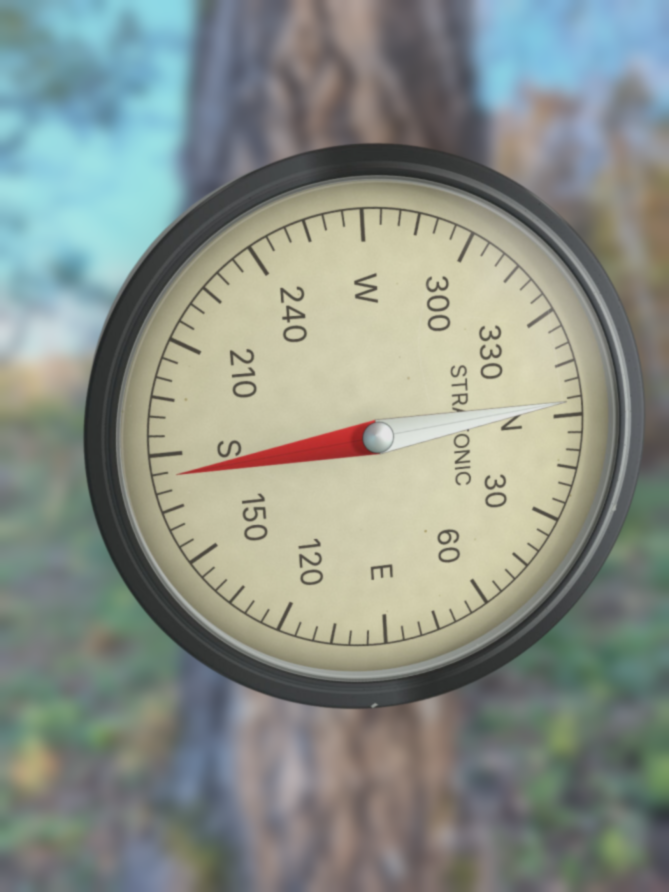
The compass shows 175 °
